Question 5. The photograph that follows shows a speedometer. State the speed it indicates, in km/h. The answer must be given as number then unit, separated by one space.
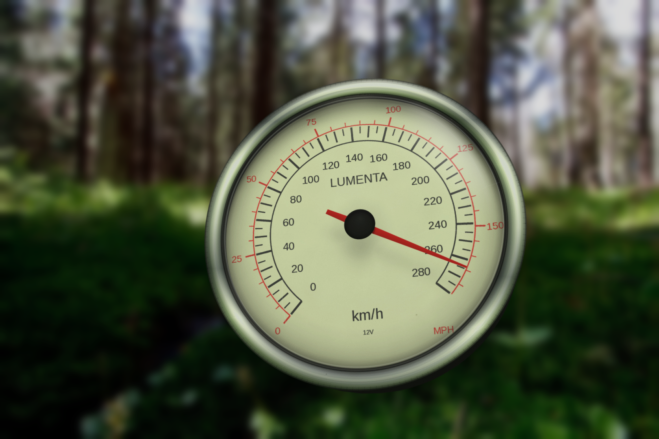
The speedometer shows 265 km/h
